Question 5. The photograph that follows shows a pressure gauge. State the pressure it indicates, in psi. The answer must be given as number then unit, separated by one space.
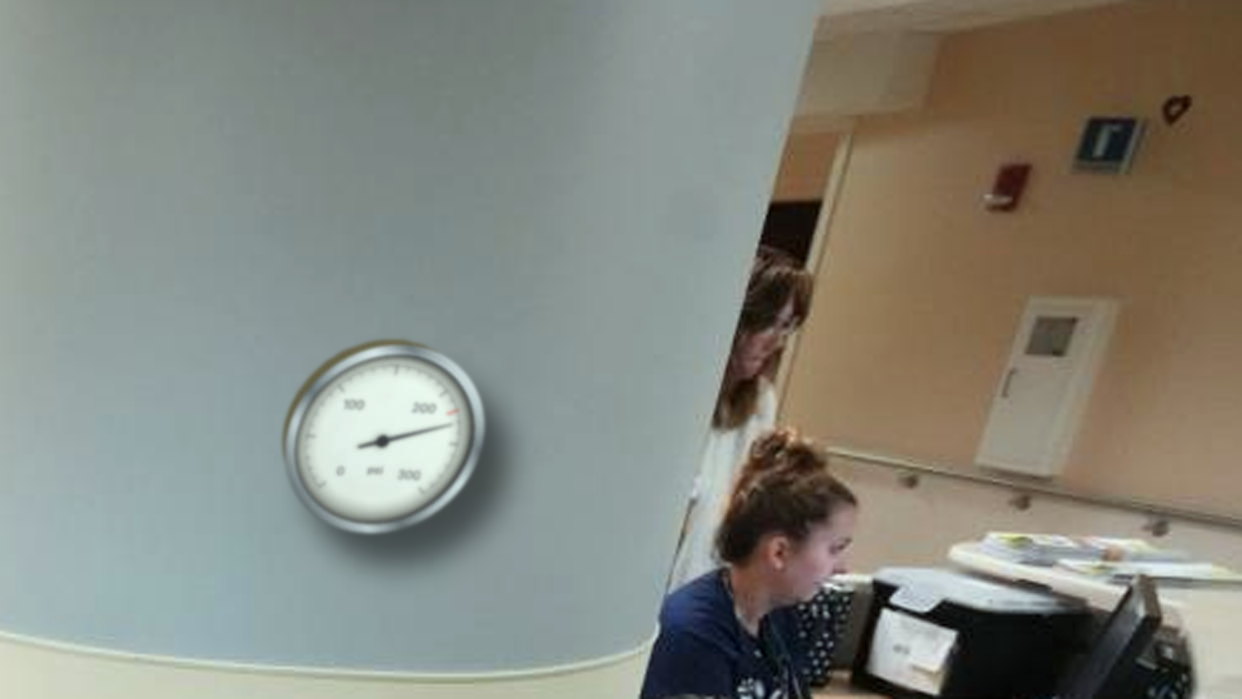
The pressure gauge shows 230 psi
